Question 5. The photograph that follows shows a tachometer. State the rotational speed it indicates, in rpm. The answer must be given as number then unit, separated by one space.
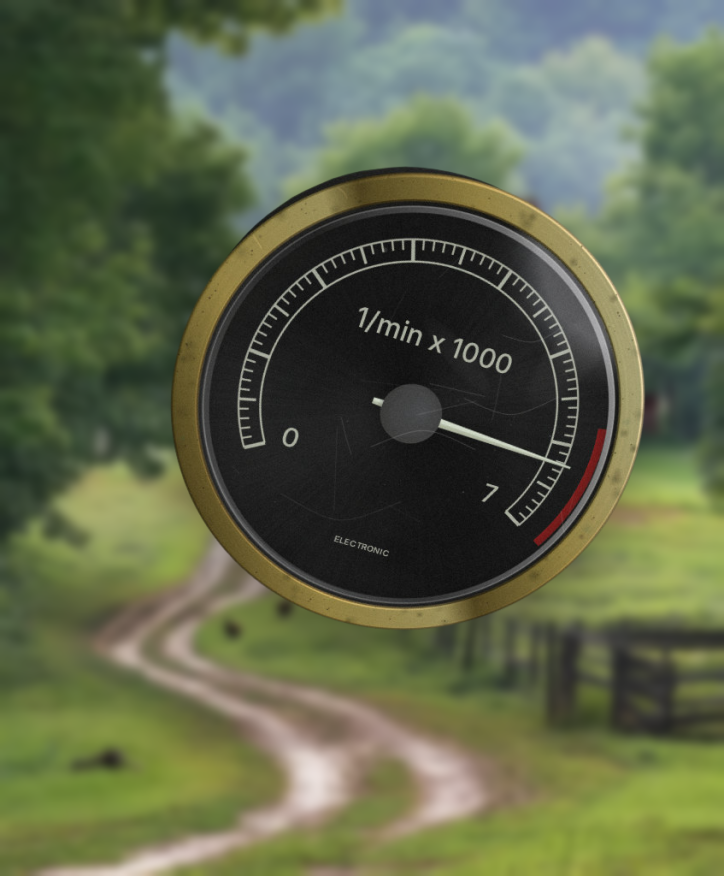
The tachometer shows 6200 rpm
